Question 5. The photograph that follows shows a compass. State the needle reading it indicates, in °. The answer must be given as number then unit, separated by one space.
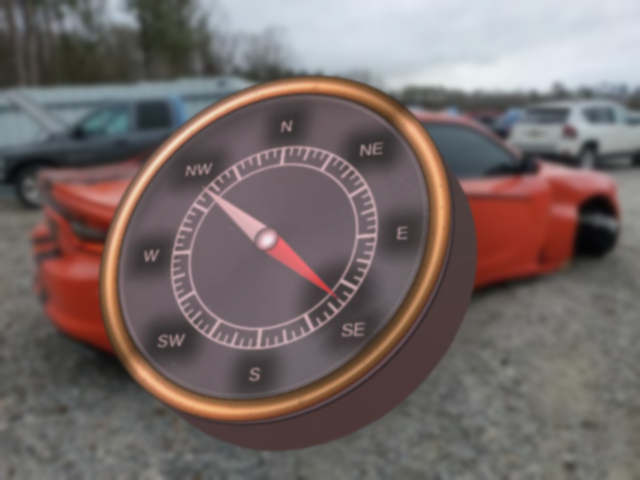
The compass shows 130 °
